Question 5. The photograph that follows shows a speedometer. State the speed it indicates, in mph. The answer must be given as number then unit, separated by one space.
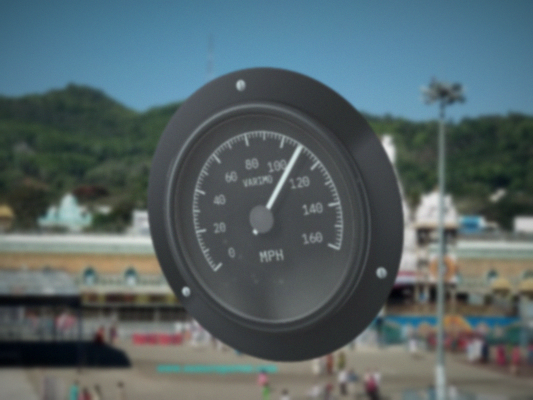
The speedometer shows 110 mph
